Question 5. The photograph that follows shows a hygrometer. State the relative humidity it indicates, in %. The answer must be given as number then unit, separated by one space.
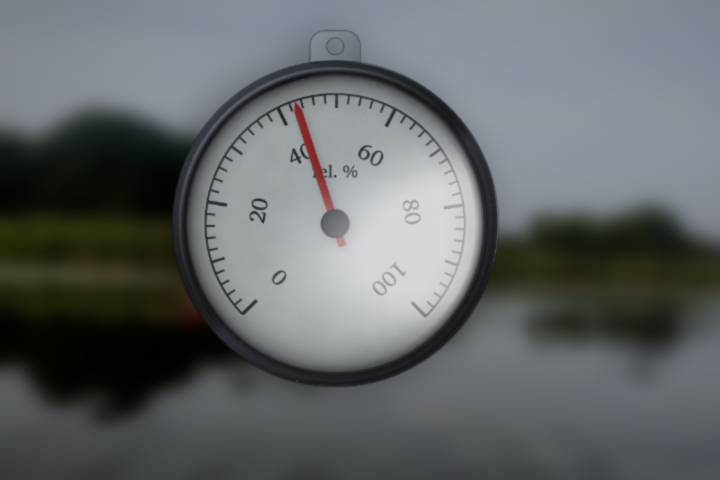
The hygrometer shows 43 %
